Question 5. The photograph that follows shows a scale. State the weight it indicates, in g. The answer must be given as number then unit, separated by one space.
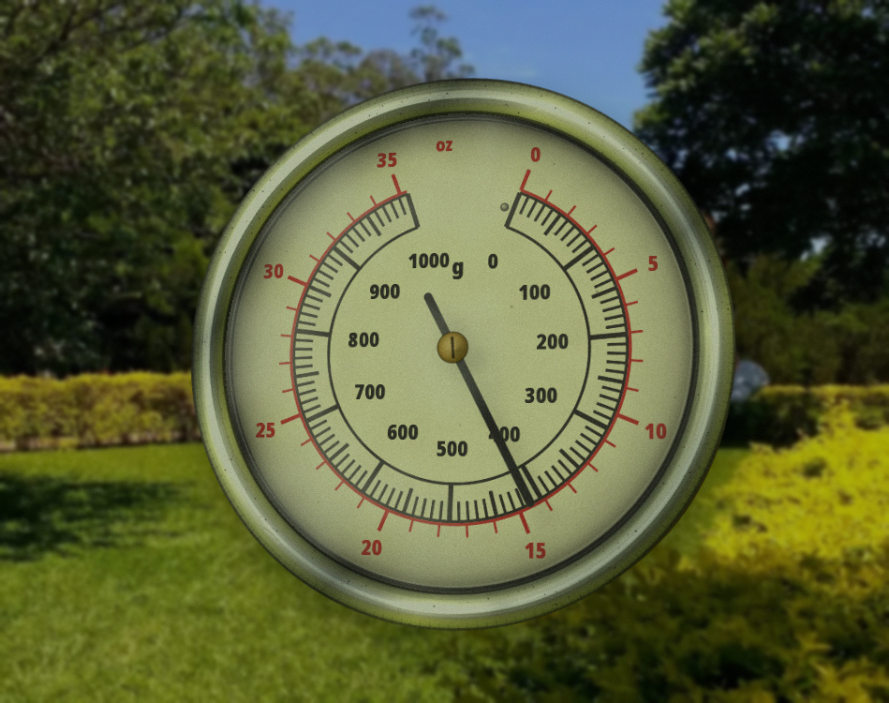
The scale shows 410 g
